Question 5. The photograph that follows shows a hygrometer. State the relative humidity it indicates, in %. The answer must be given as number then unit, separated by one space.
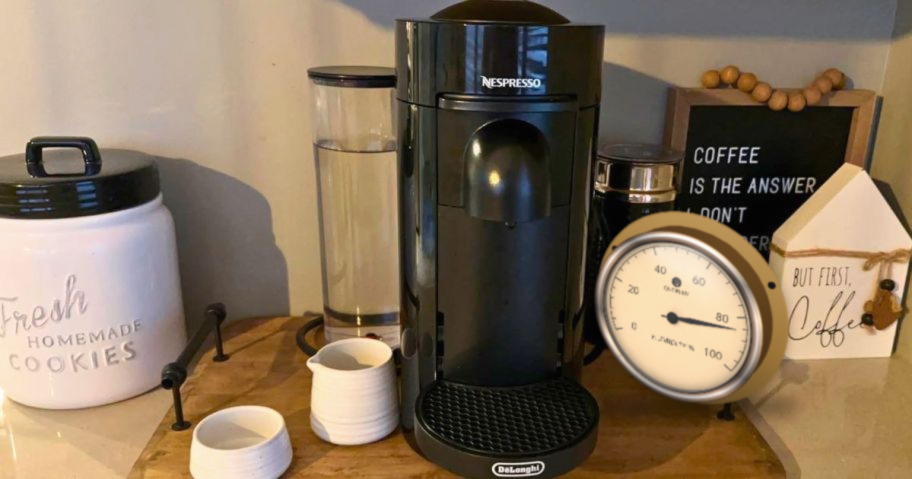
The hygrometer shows 84 %
